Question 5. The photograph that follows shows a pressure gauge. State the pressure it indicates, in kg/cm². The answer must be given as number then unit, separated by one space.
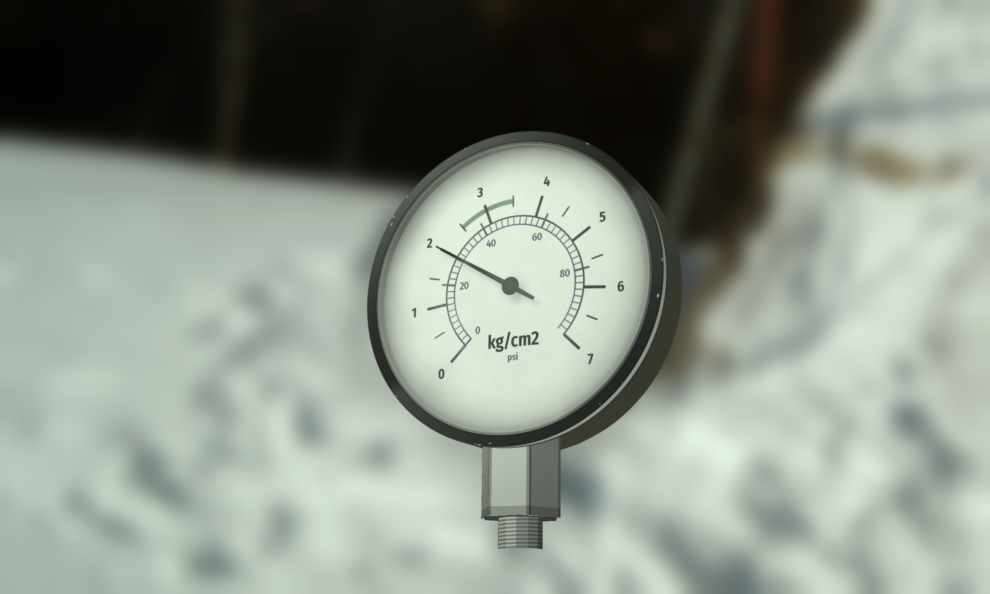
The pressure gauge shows 2 kg/cm²
